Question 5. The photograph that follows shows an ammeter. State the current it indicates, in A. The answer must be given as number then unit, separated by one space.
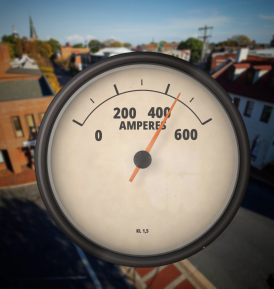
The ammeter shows 450 A
